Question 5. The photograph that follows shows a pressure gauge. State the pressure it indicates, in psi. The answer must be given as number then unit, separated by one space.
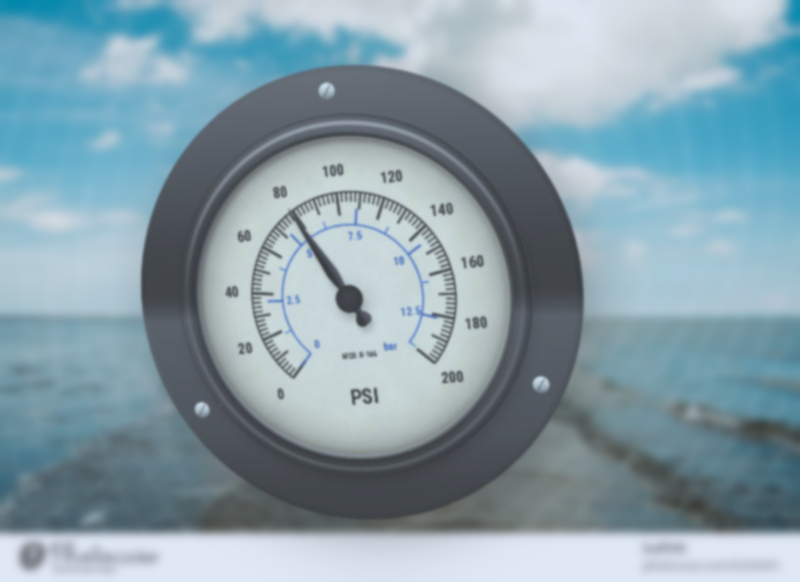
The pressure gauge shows 80 psi
